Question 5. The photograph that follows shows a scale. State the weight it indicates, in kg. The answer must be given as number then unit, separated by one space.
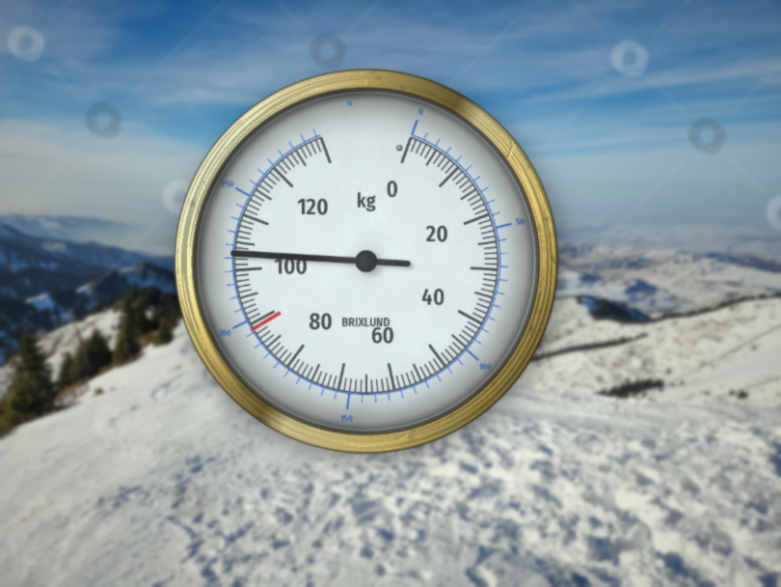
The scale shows 103 kg
